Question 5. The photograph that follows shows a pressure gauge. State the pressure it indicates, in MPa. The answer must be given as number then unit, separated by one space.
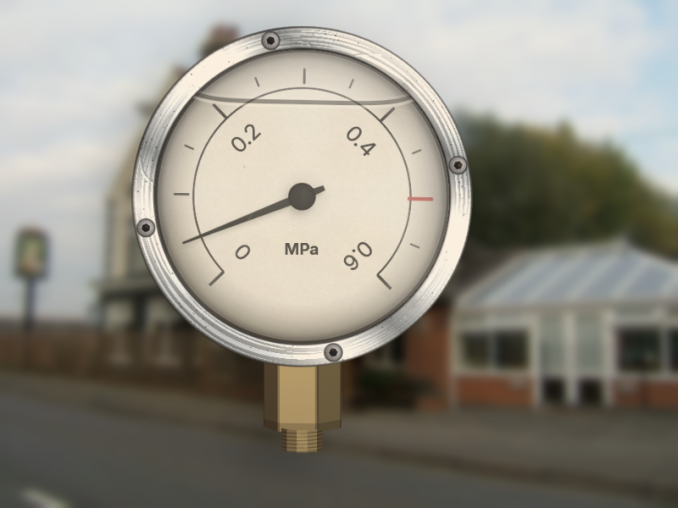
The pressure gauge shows 0.05 MPa
